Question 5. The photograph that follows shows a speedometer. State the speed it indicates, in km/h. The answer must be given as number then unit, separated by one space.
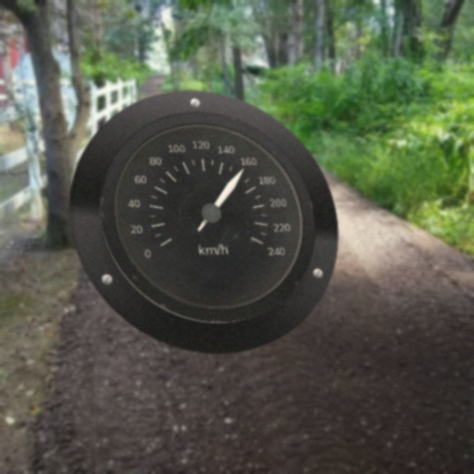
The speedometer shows 160 km/h
